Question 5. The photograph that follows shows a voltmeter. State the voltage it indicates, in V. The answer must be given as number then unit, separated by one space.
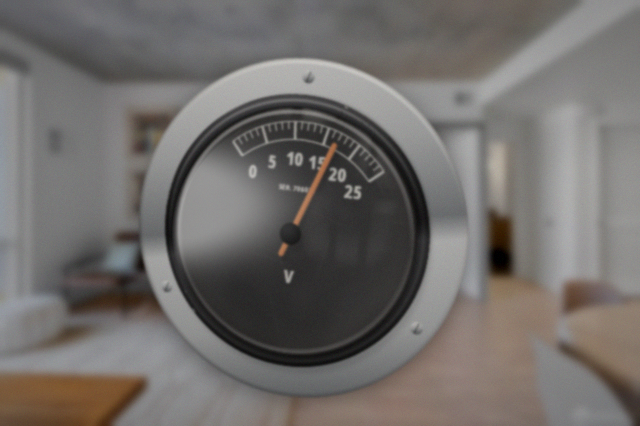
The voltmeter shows 17 V
